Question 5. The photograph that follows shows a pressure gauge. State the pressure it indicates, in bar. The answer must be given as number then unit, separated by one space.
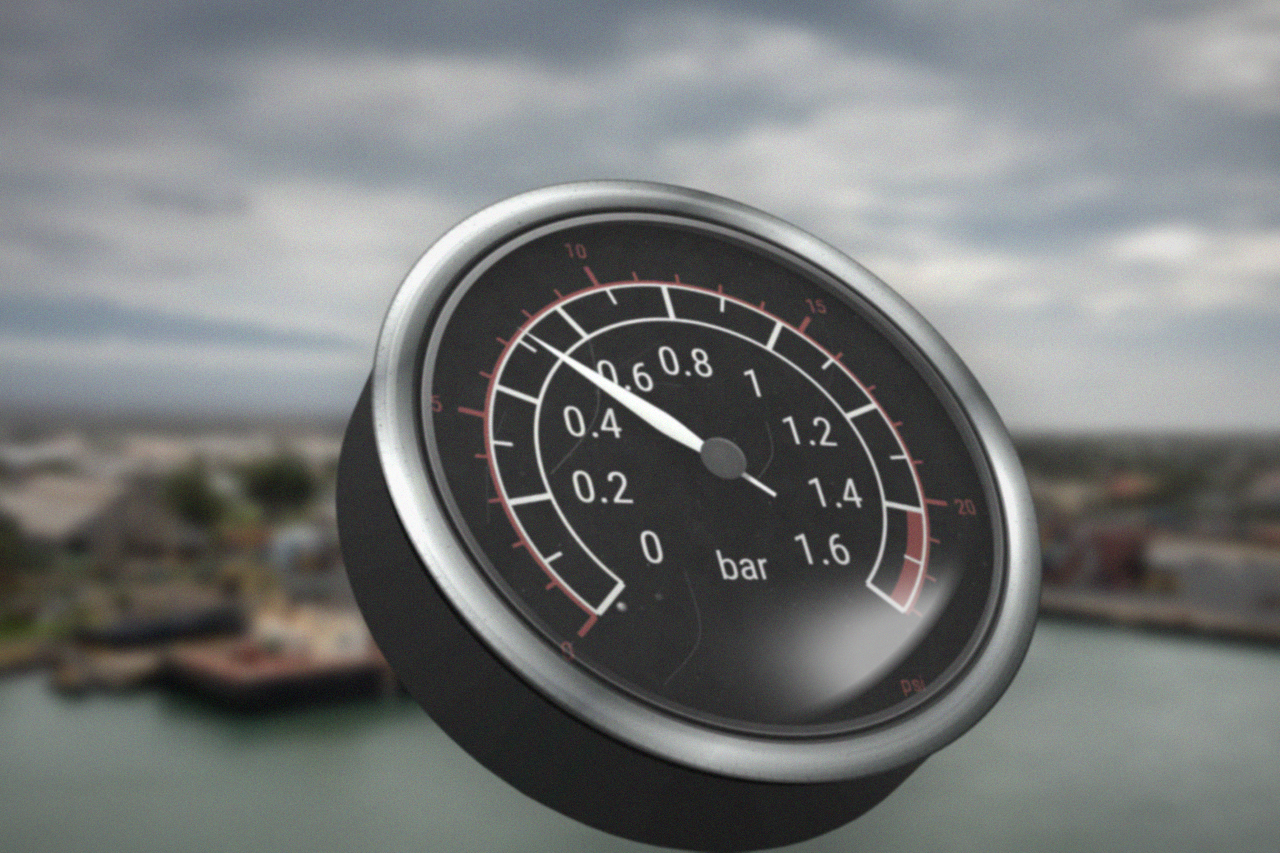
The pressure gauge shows 0.5 bar
